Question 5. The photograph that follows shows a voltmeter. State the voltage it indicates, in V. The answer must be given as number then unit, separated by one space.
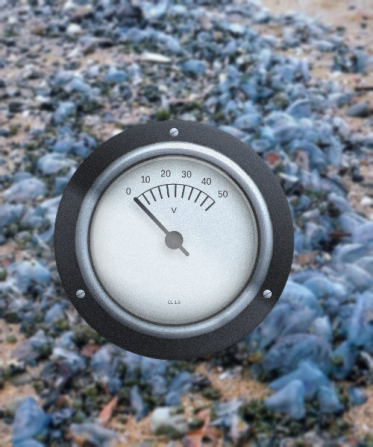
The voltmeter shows 0 V
